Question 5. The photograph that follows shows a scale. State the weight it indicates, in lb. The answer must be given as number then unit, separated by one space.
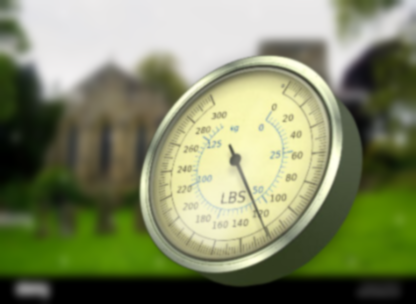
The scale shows 120 lb
